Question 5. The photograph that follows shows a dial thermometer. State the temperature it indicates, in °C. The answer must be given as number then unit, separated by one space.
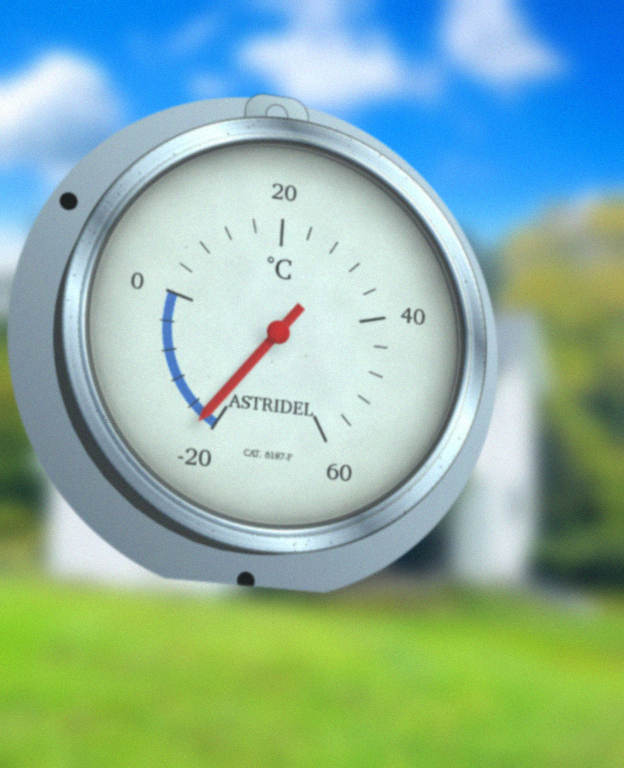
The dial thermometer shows -18 °C
